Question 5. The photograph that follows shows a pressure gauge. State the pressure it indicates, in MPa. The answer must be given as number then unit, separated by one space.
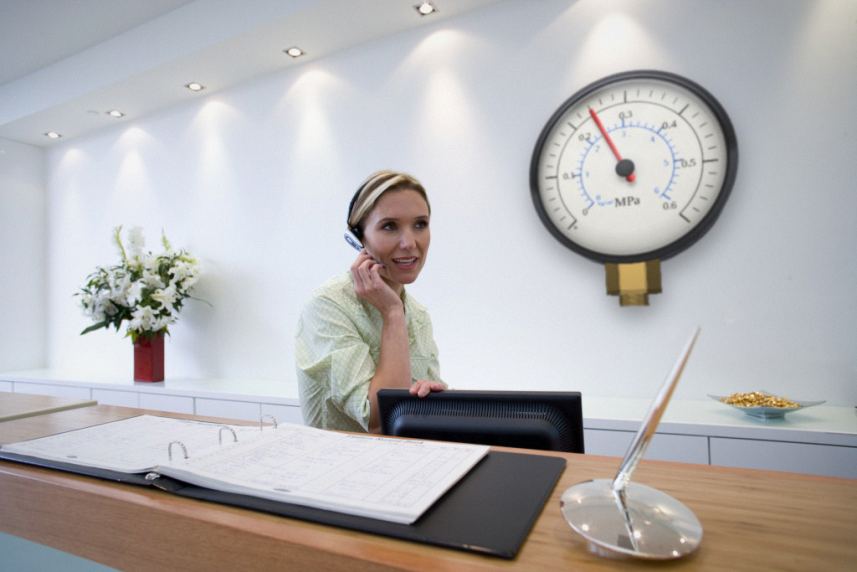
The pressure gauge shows 0.24 MPa
